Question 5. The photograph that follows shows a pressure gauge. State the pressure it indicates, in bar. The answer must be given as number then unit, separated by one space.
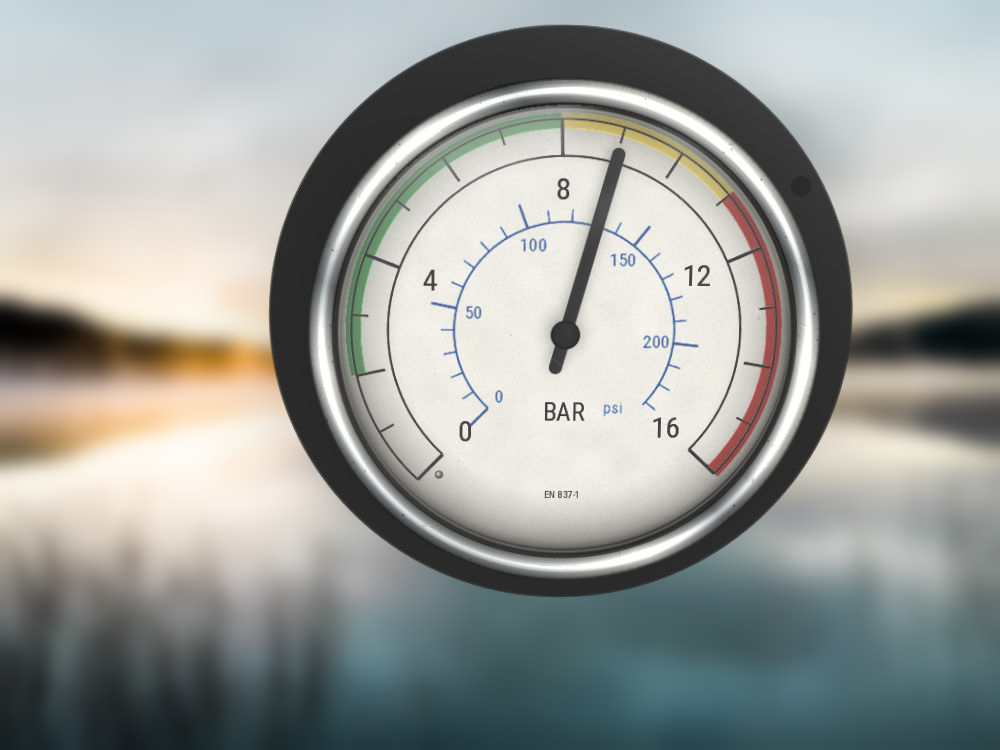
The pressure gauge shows 9 bar
